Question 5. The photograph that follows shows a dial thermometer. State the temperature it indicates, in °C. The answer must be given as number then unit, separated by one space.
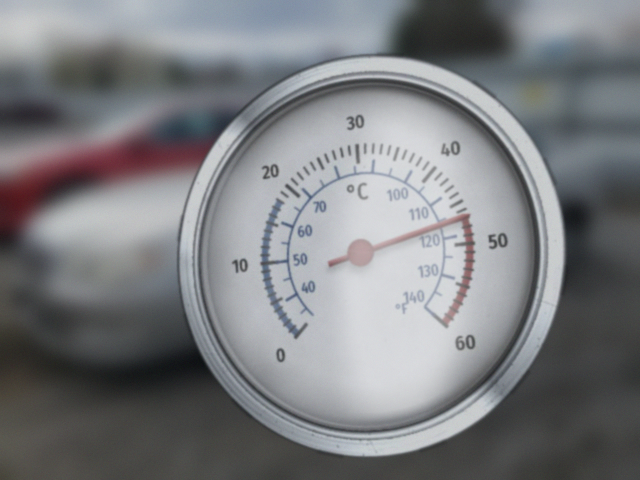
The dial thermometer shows 47 °C
